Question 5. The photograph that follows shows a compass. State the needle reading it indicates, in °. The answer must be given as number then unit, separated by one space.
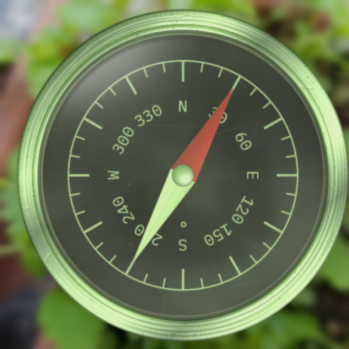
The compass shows 30 °
